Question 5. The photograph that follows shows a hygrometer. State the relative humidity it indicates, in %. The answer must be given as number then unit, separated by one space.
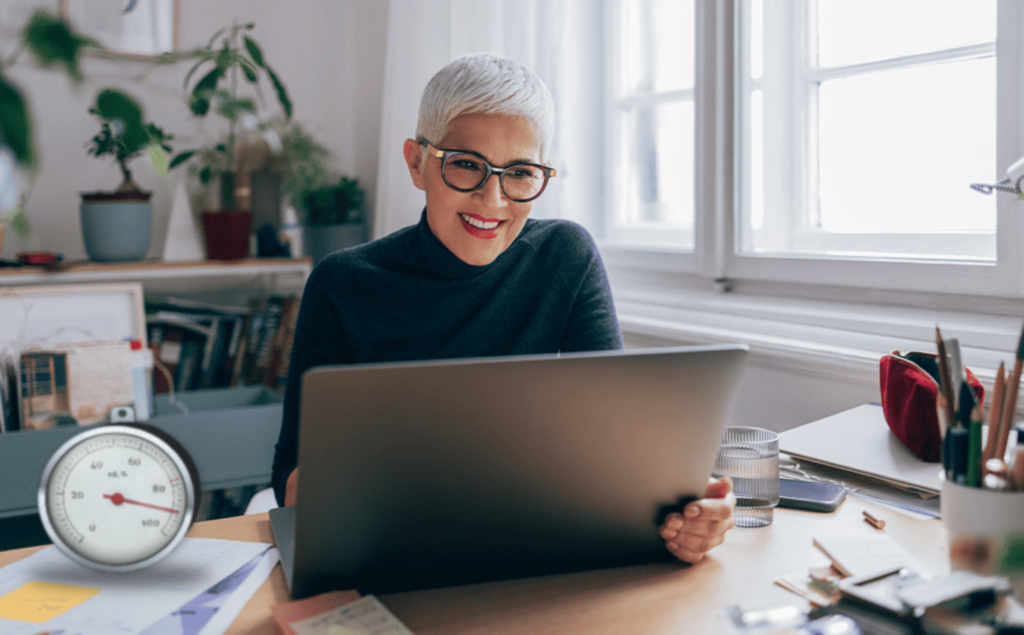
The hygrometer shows 90 %
